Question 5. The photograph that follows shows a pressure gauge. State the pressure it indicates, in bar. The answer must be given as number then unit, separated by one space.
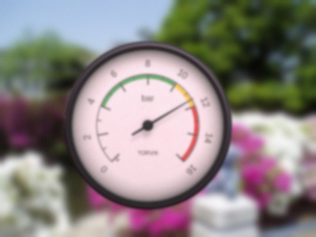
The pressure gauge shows 11.5 bar
